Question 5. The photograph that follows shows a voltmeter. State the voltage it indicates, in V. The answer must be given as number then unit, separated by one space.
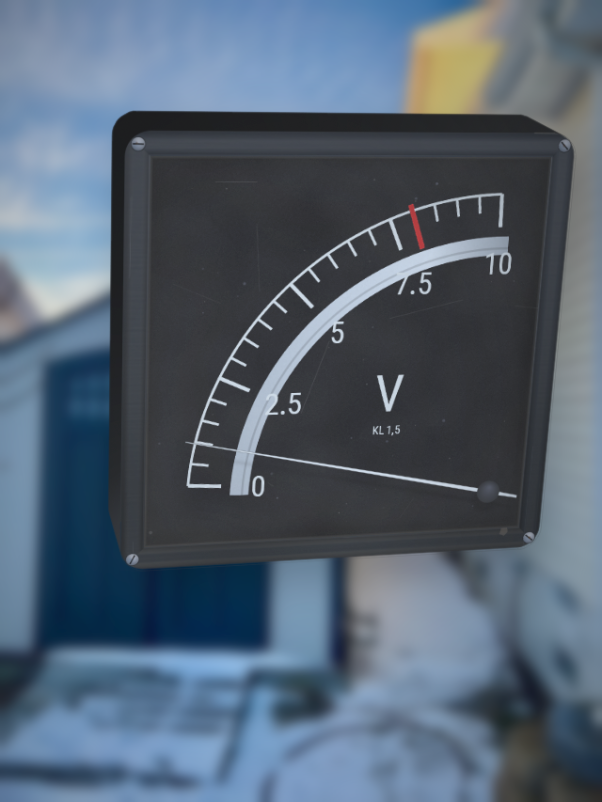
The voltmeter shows 1 V
